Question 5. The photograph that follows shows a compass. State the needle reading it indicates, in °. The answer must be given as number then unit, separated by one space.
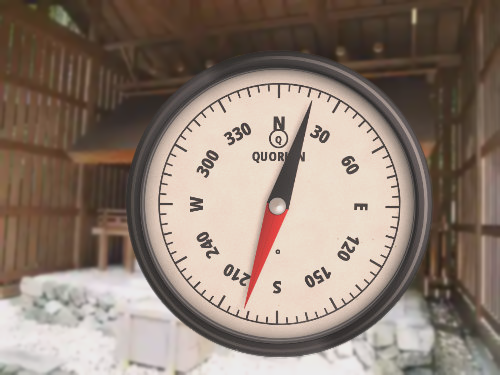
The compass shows 197.5 °
